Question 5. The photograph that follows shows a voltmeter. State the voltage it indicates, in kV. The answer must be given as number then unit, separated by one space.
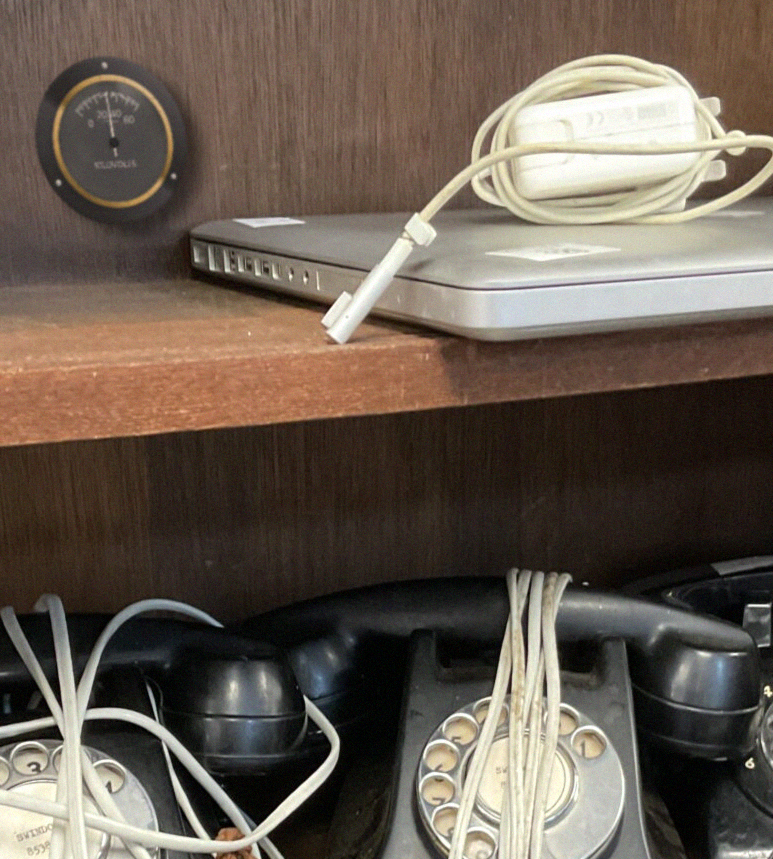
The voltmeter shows 30 kV
